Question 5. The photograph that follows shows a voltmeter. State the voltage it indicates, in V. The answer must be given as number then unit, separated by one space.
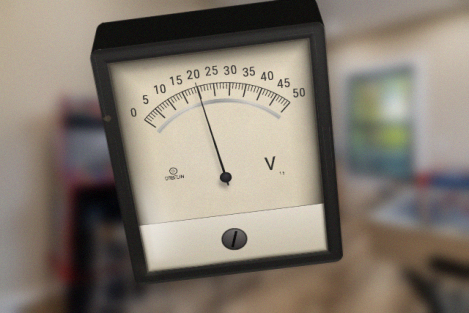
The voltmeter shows 20 V
